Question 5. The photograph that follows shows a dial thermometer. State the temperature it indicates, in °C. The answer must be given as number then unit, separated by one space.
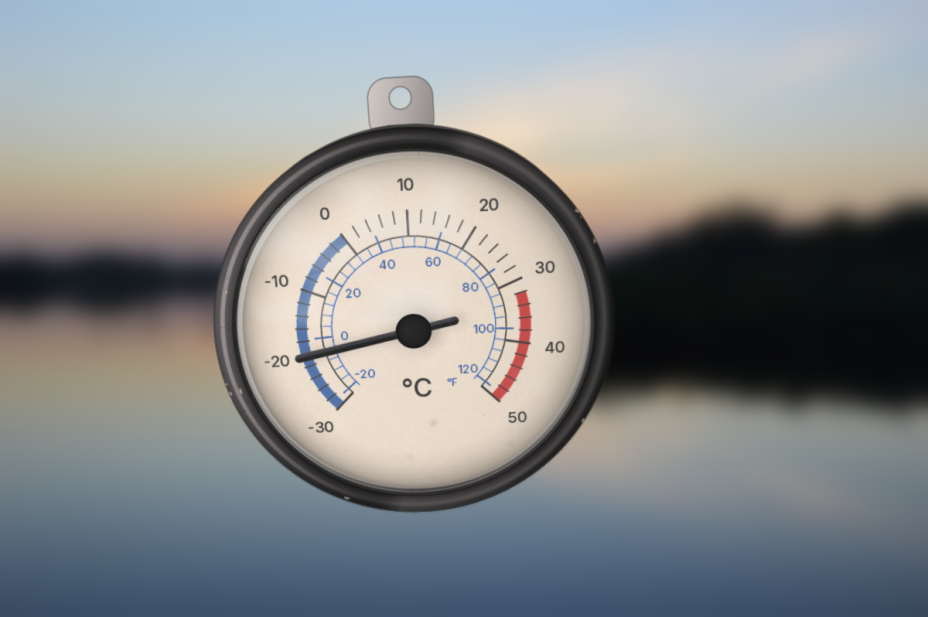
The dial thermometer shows -20 °C
